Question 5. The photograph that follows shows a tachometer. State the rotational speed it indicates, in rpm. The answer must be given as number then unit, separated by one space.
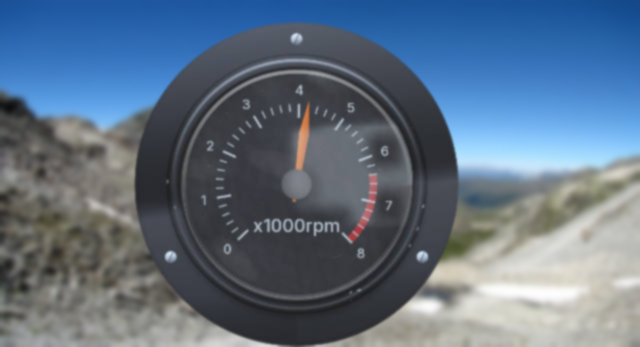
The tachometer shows 4200 rpm
